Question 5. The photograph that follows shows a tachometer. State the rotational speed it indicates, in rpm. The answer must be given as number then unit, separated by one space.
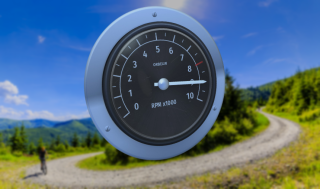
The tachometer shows 9000 rpm
